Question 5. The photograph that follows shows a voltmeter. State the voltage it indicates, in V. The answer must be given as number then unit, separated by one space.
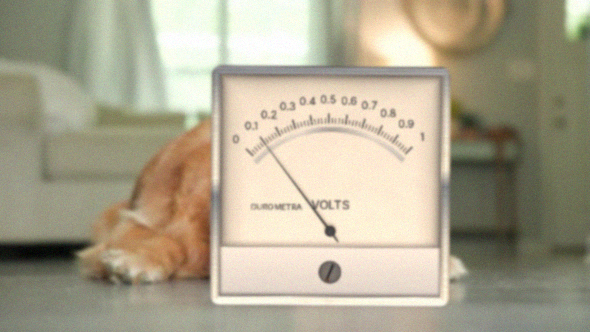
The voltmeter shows 0.1 V
